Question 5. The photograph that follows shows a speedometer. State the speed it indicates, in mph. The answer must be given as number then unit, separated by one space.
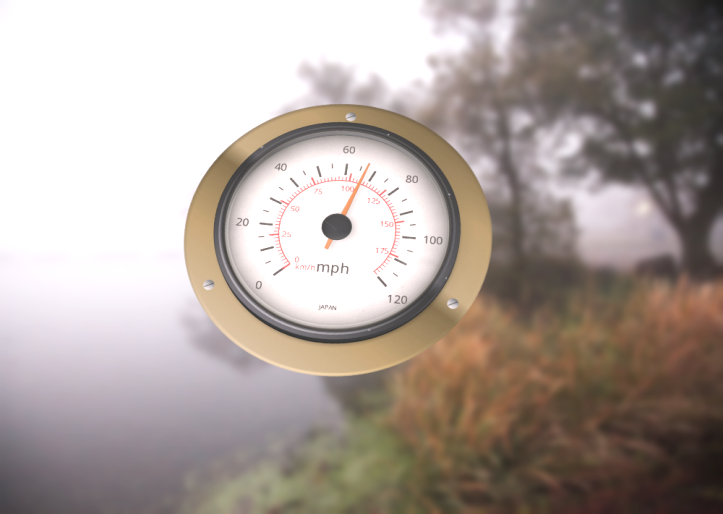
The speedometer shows 67.5 mph
